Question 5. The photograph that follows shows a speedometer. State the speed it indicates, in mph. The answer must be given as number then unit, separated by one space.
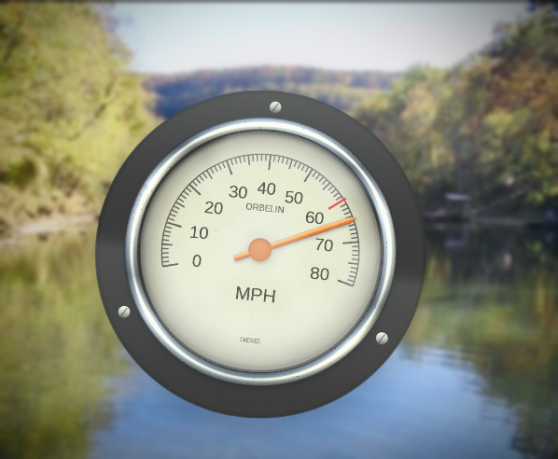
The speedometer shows 65 mph
